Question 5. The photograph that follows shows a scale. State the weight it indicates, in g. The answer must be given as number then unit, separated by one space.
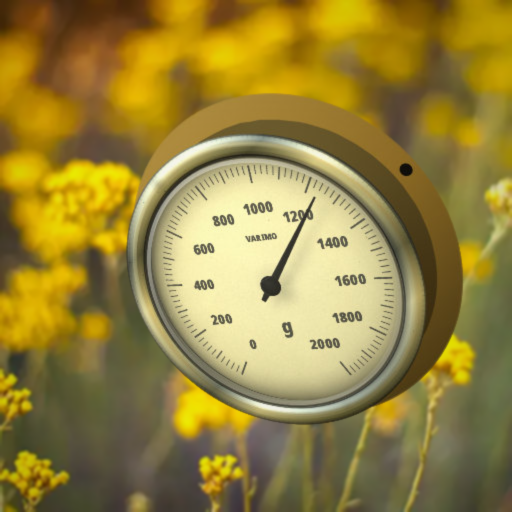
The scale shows 1240 g
